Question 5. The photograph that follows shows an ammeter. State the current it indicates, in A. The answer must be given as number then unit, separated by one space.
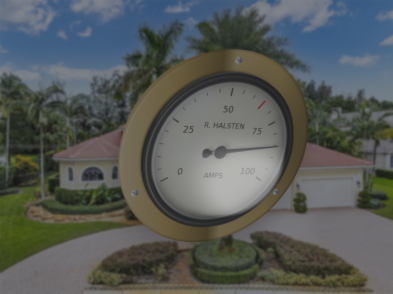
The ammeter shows 85 A
